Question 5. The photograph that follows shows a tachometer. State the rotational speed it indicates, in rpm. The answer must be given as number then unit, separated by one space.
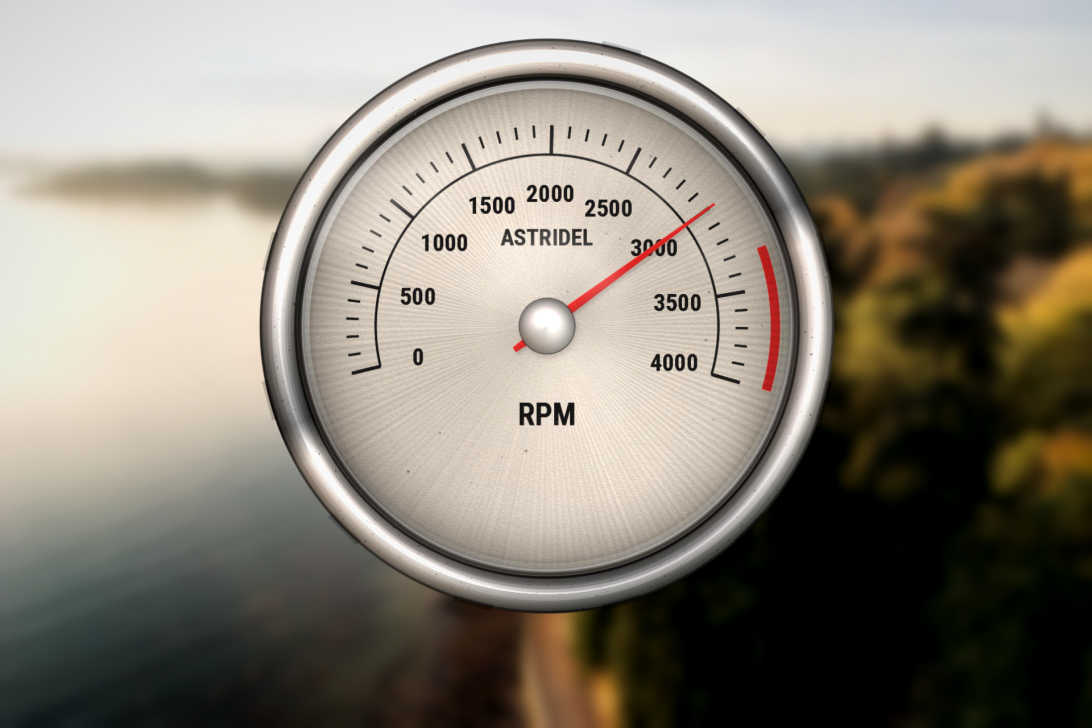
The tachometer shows 3000 rpm
